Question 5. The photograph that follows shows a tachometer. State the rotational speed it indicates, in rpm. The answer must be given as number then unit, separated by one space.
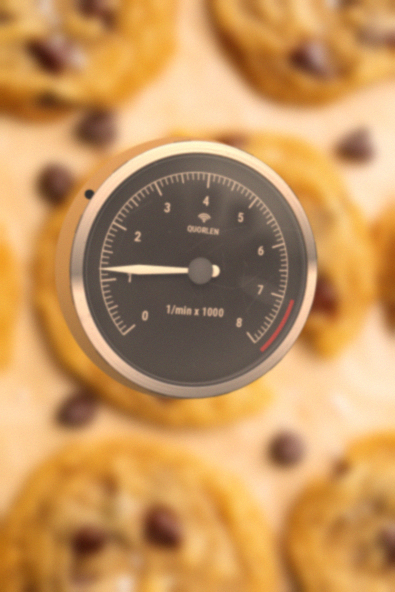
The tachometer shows 1200 rpm
